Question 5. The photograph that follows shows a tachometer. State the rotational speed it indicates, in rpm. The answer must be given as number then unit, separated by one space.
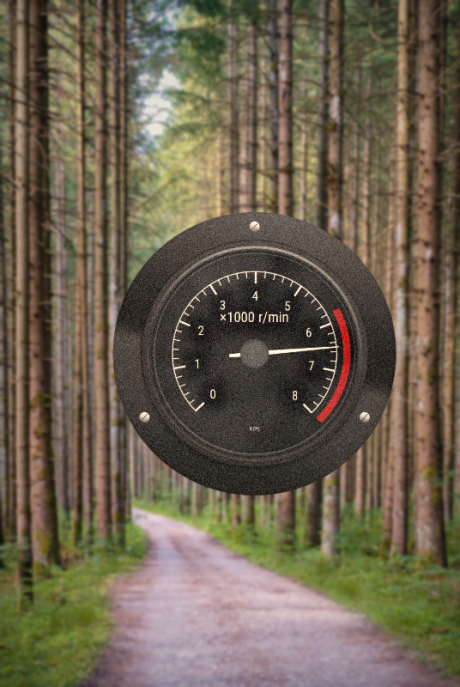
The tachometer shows 6500 rpm
